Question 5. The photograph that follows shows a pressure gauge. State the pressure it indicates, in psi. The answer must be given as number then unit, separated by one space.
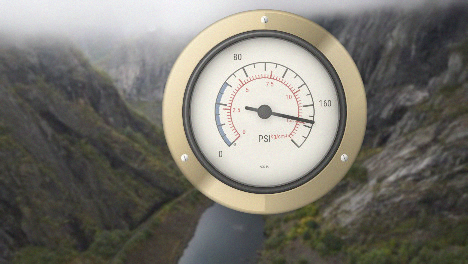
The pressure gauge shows 175 psi
